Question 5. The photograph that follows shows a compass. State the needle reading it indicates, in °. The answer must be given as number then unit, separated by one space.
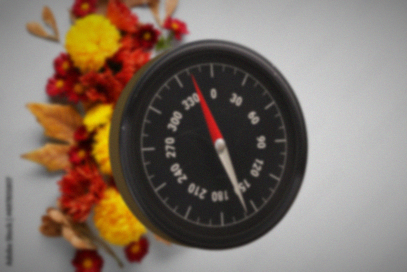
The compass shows 340 °
